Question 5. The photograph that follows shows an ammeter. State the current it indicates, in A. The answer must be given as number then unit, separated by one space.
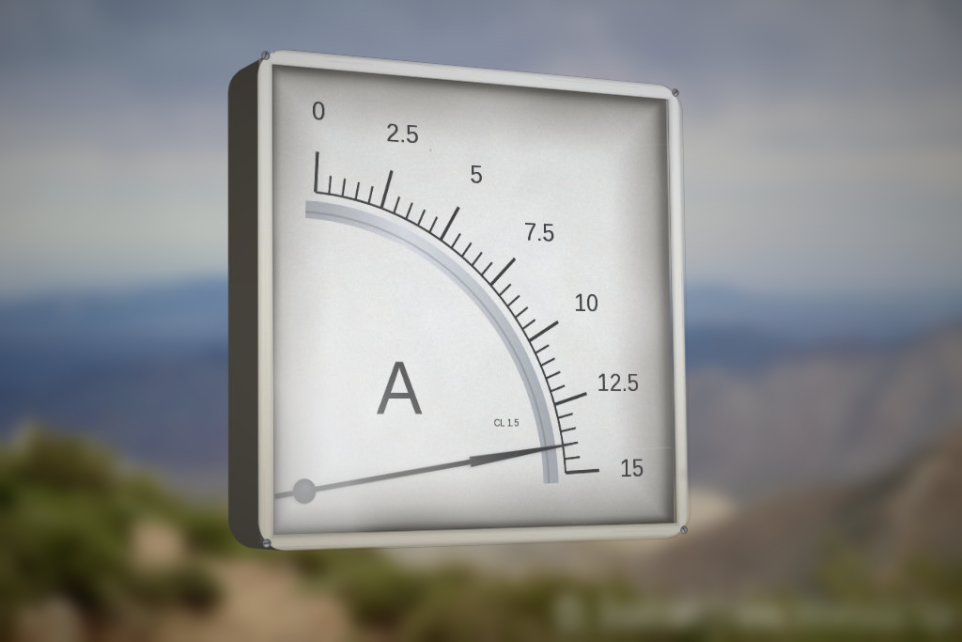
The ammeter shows 14 A
